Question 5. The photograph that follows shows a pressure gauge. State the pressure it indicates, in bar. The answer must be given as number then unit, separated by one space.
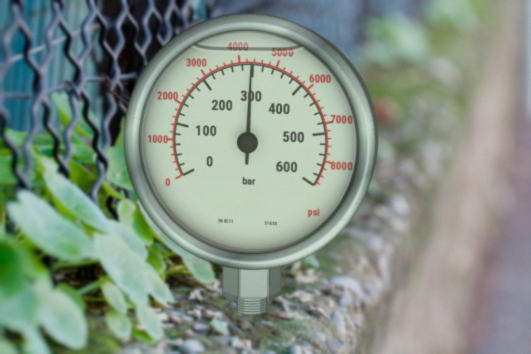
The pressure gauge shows 300 bar
